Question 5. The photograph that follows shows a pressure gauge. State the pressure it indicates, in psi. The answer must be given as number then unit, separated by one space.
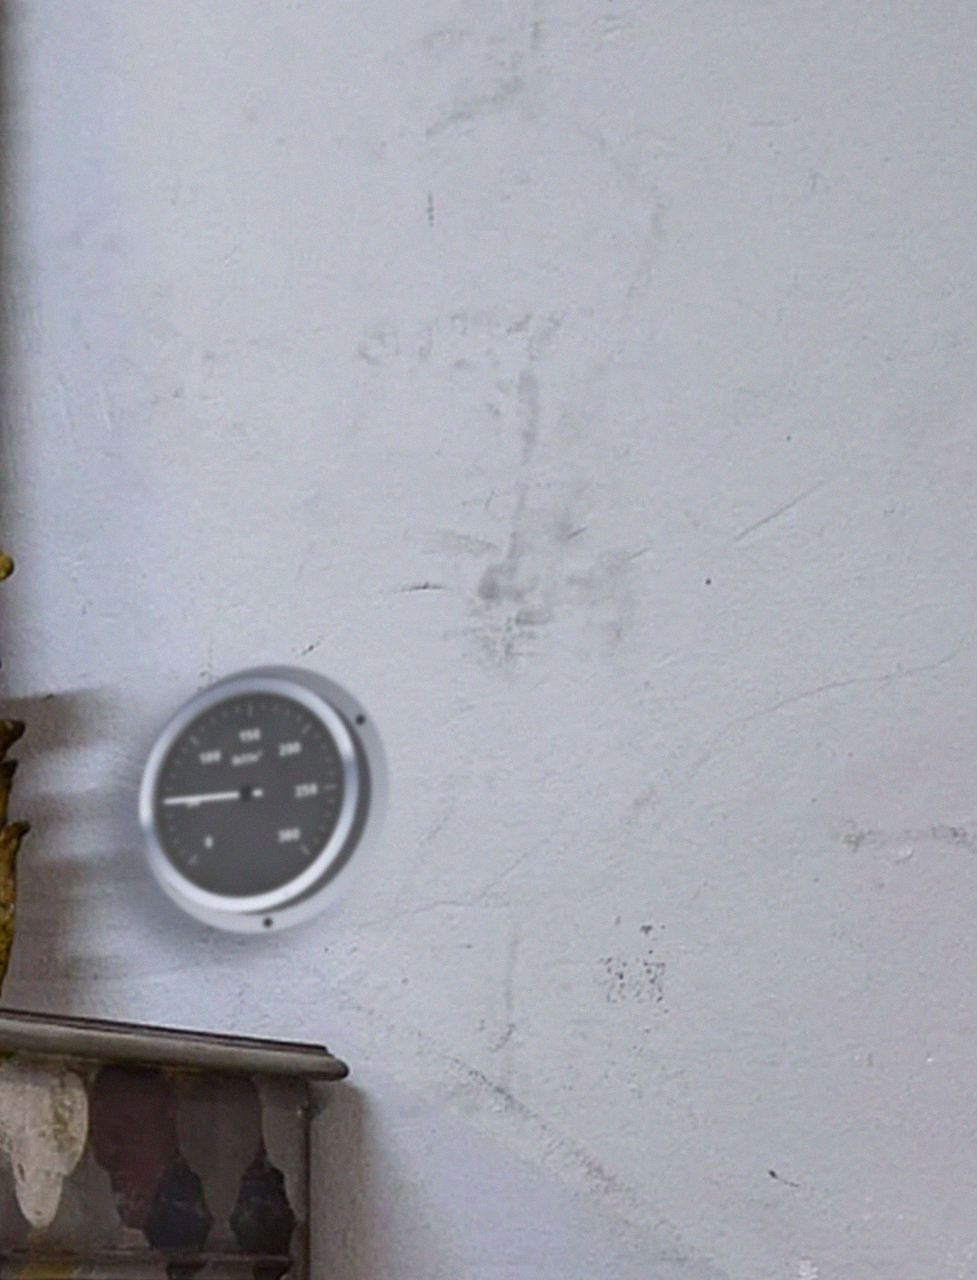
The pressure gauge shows 50 psi
